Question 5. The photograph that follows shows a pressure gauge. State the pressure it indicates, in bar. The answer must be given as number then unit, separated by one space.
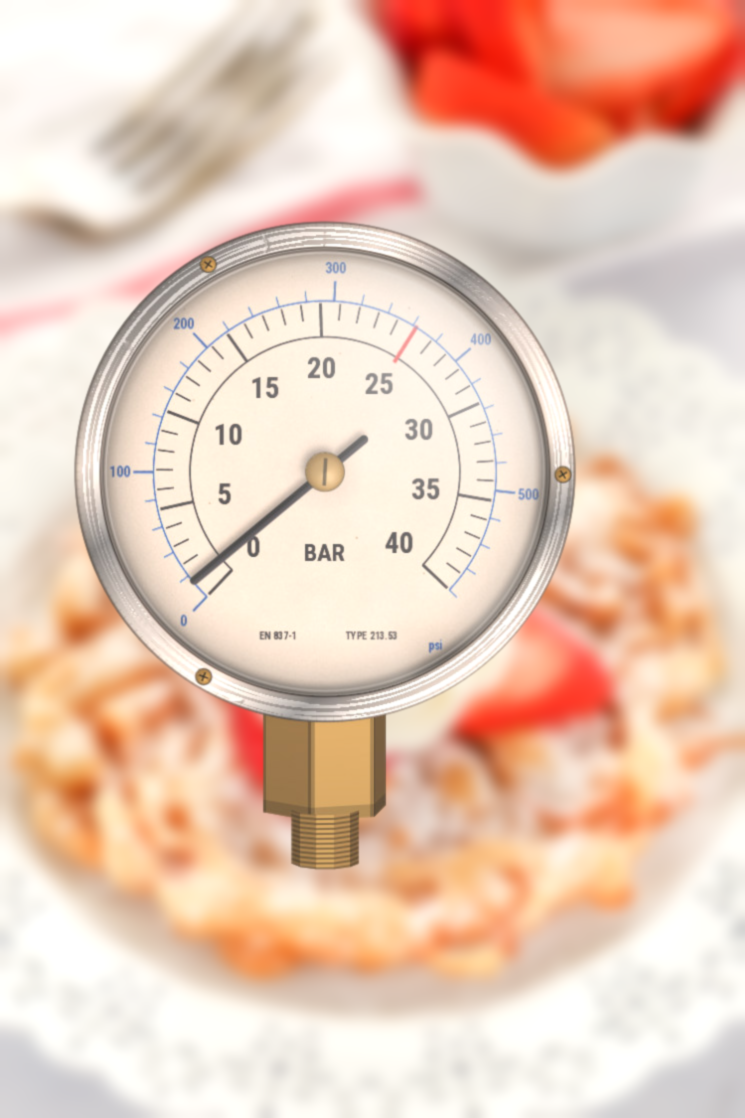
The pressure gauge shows 1 bar
